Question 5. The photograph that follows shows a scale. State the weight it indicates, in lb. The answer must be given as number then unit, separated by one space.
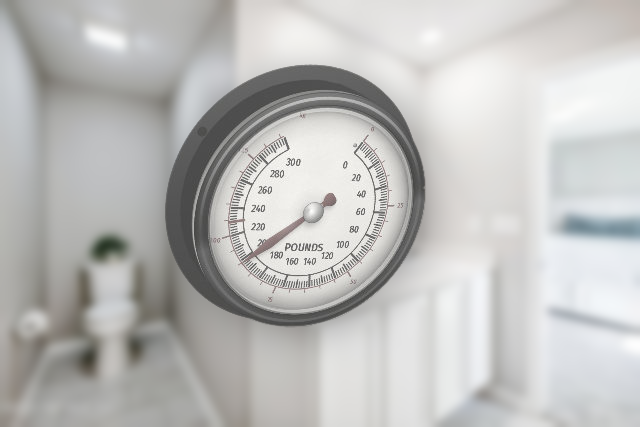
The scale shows 200 lb
